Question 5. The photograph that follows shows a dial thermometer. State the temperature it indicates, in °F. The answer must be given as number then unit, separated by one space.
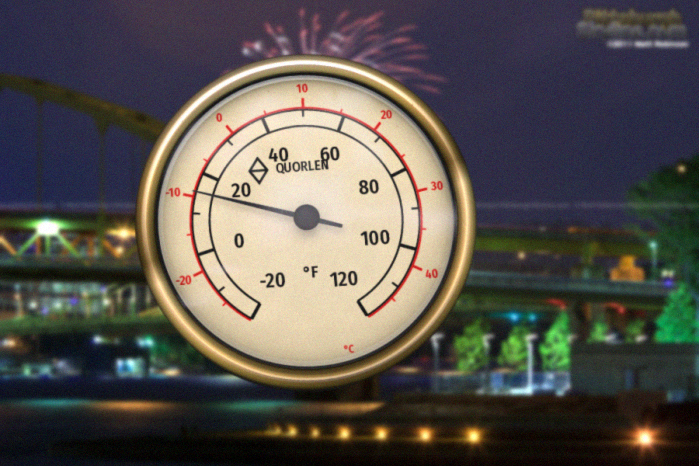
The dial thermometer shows 15 °F
